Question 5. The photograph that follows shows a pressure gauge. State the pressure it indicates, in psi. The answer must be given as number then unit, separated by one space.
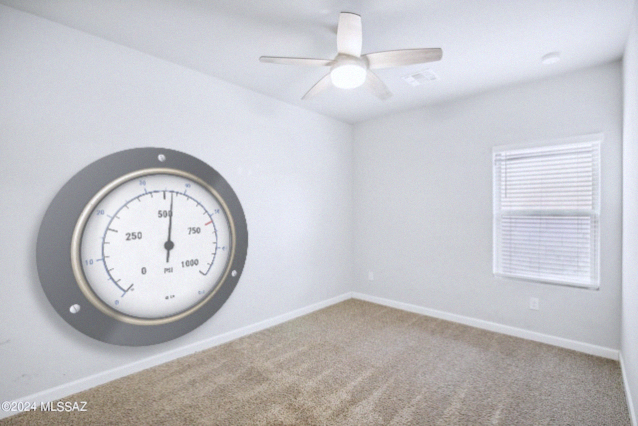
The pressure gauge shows 525 psi
